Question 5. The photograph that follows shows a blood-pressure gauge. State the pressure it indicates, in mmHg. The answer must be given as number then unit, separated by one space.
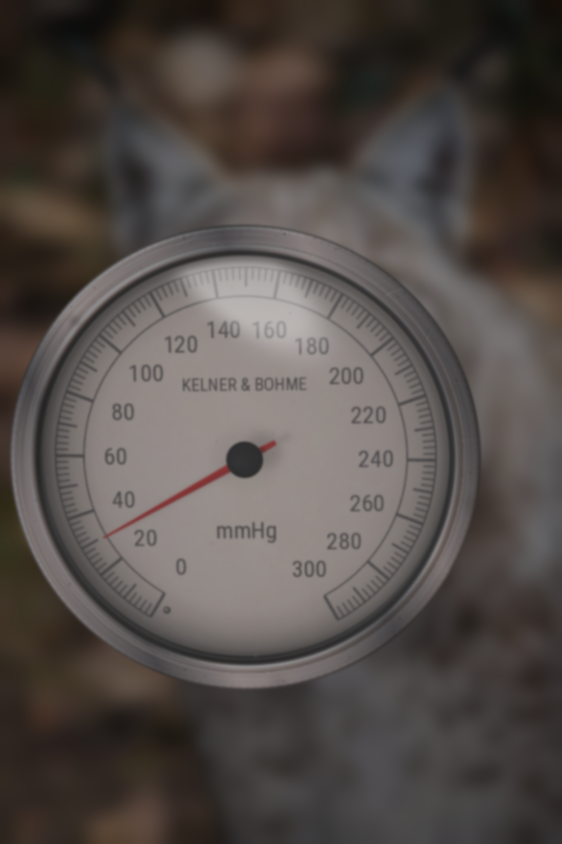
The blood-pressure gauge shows 30 mmHg
